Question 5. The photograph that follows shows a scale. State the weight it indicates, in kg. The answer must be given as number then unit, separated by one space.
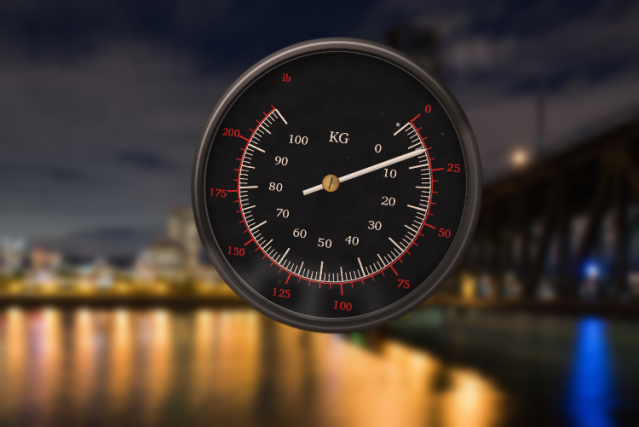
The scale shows 7 kg
